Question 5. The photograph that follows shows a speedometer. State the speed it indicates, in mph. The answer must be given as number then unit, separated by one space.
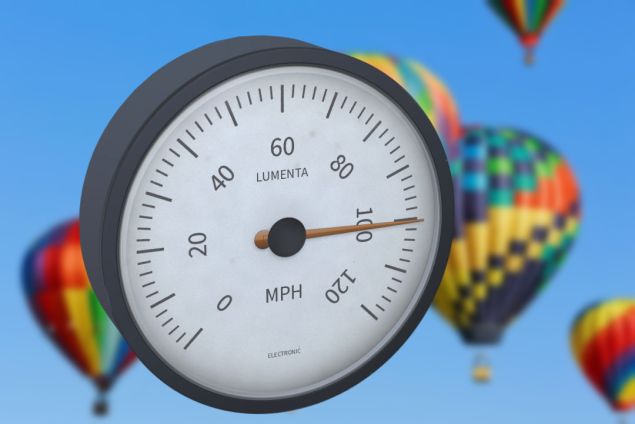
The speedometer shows 100 mph
